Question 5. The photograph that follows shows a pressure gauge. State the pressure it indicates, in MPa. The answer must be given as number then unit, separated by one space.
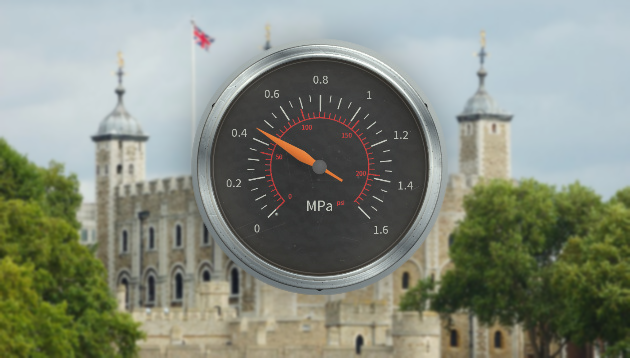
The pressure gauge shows 0.45 MPa
